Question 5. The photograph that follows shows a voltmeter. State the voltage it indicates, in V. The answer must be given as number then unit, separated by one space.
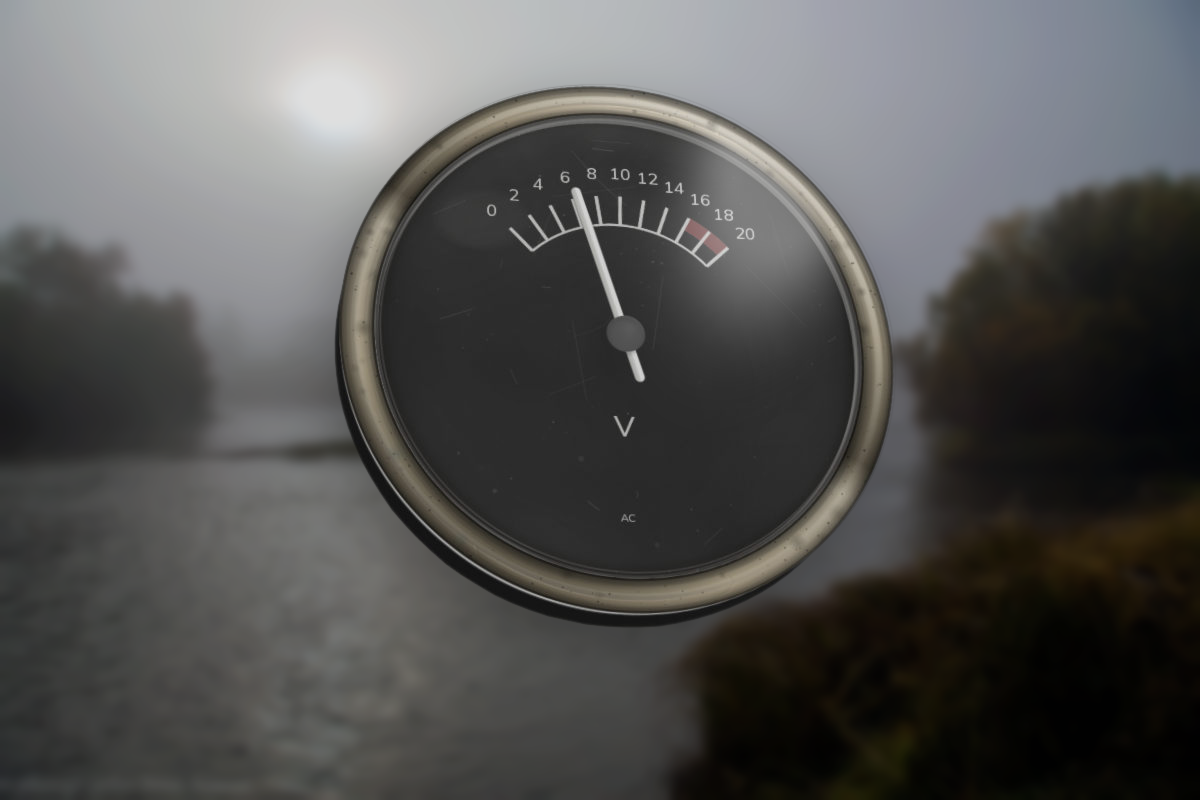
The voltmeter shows 6 V
